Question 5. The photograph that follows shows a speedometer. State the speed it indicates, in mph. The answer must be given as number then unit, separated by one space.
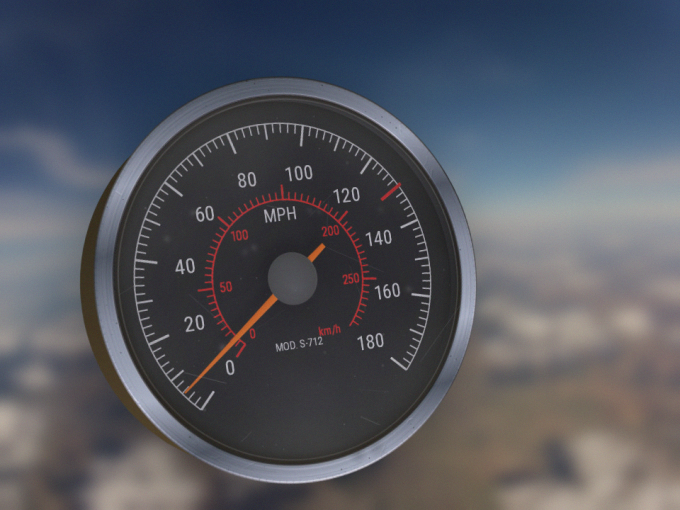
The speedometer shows 6 mph
